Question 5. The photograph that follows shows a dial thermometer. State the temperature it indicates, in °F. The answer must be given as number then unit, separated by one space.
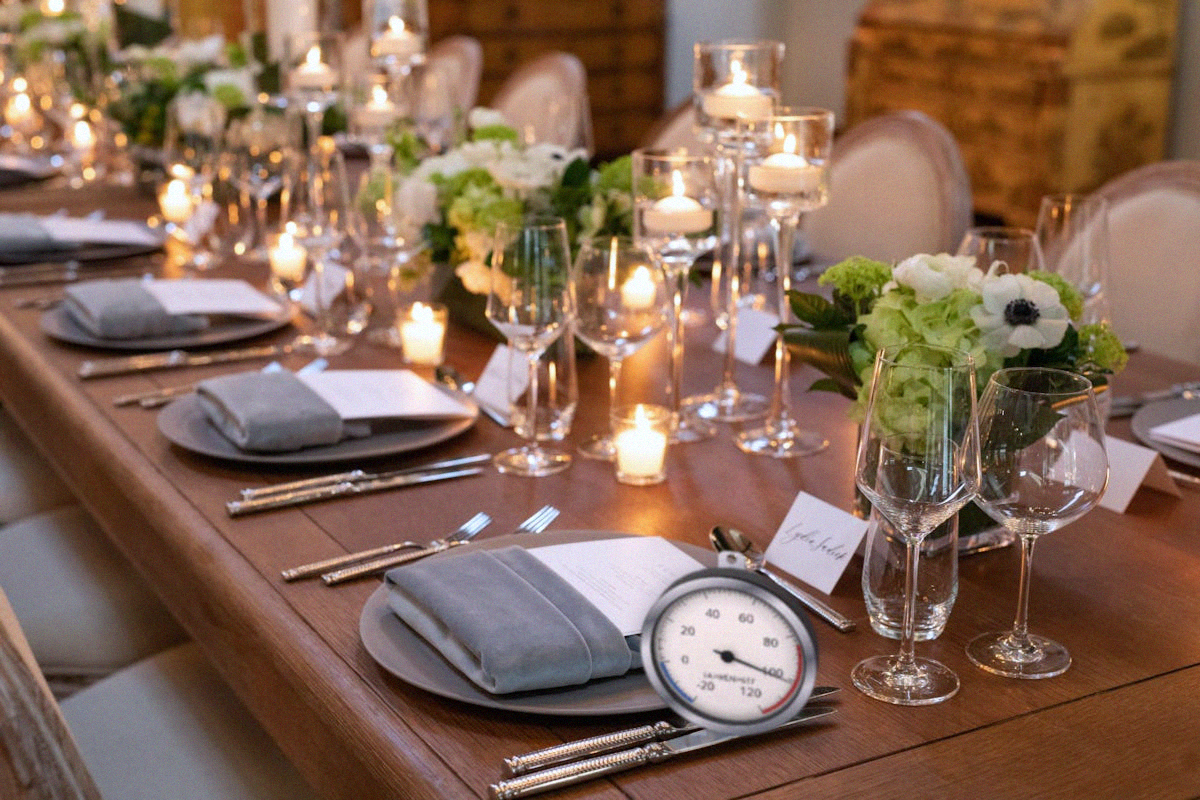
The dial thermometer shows 100 °F
